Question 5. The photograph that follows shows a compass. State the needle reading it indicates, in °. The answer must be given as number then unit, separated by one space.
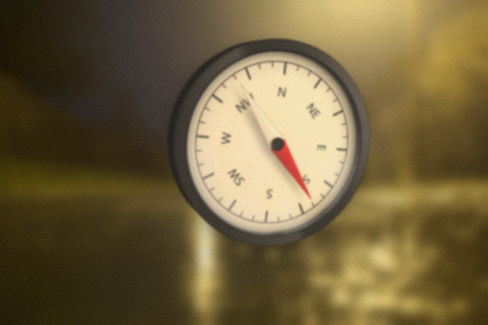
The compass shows 140 °
